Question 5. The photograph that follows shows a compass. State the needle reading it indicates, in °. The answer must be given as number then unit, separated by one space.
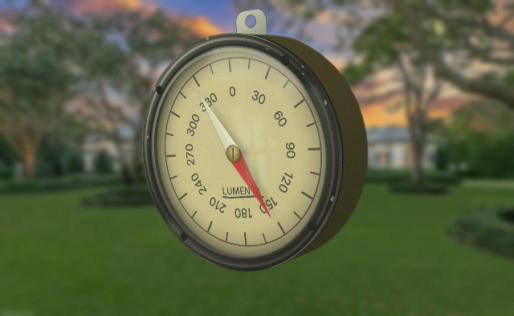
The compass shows 150 °
